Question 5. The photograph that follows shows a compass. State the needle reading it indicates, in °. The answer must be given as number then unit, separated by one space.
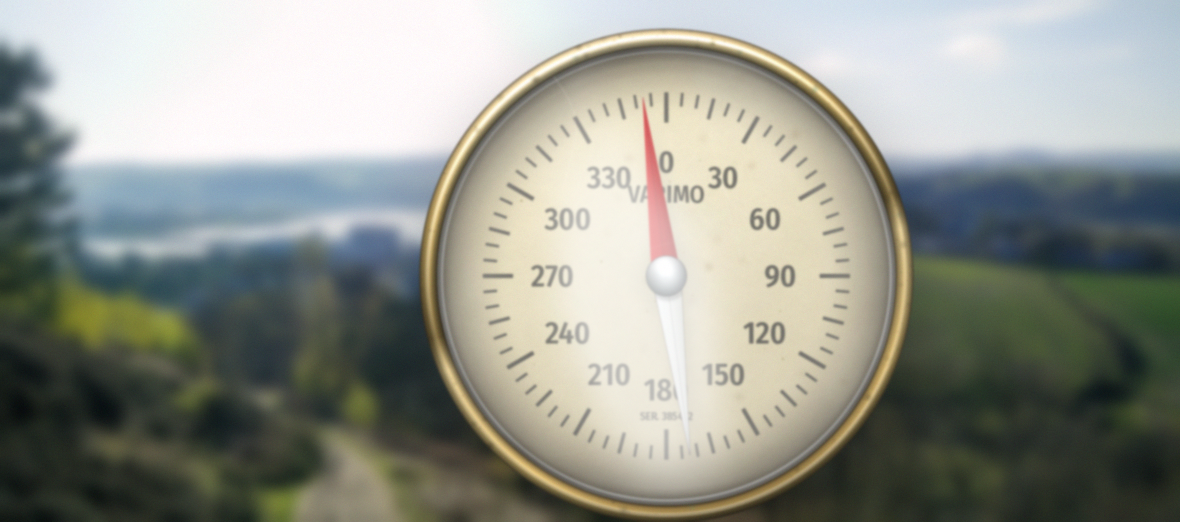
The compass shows 352.5 °
